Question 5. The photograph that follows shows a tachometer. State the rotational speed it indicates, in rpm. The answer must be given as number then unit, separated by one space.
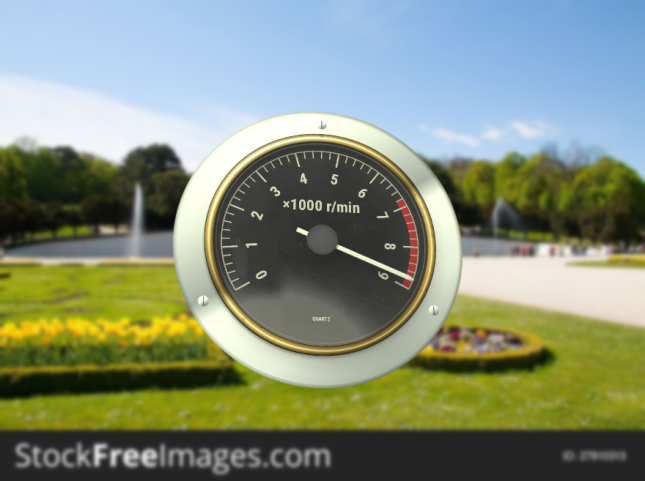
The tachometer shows 8800 rpm
